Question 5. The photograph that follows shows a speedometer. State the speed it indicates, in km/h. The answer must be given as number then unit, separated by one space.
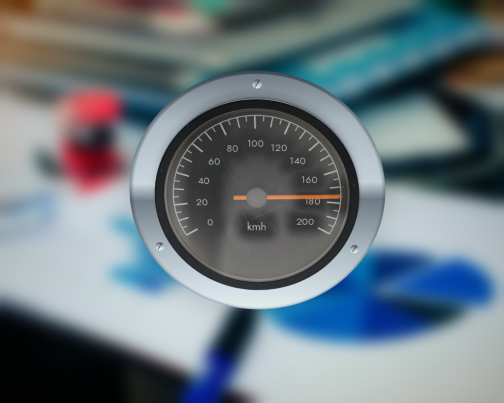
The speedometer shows 175 km/h
